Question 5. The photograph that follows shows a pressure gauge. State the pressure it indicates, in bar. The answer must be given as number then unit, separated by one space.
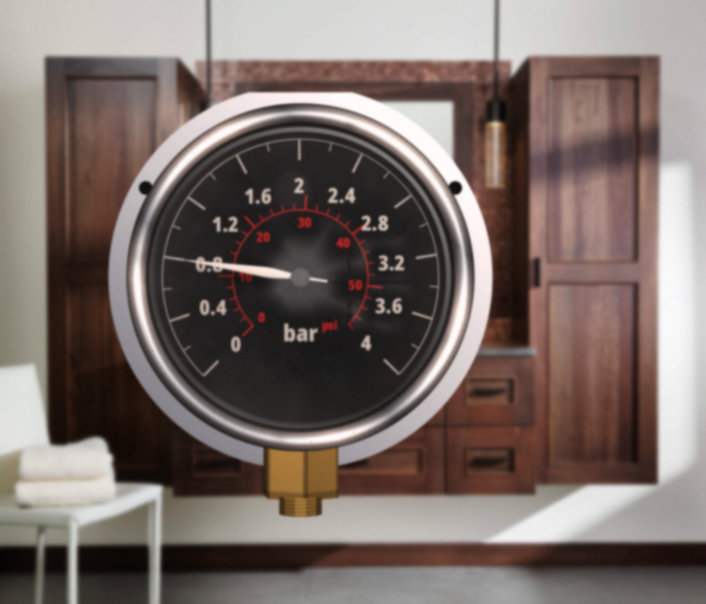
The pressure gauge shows 0.8 bar
